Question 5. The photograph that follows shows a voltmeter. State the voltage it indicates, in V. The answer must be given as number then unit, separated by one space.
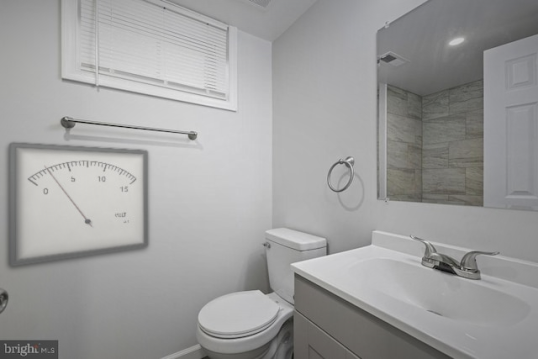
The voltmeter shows 2.5 V
